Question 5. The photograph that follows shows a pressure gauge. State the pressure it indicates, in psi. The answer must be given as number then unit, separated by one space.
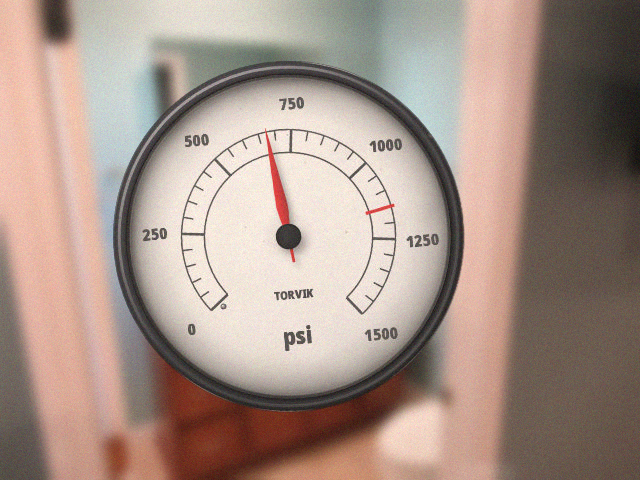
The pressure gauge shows 675 psi
